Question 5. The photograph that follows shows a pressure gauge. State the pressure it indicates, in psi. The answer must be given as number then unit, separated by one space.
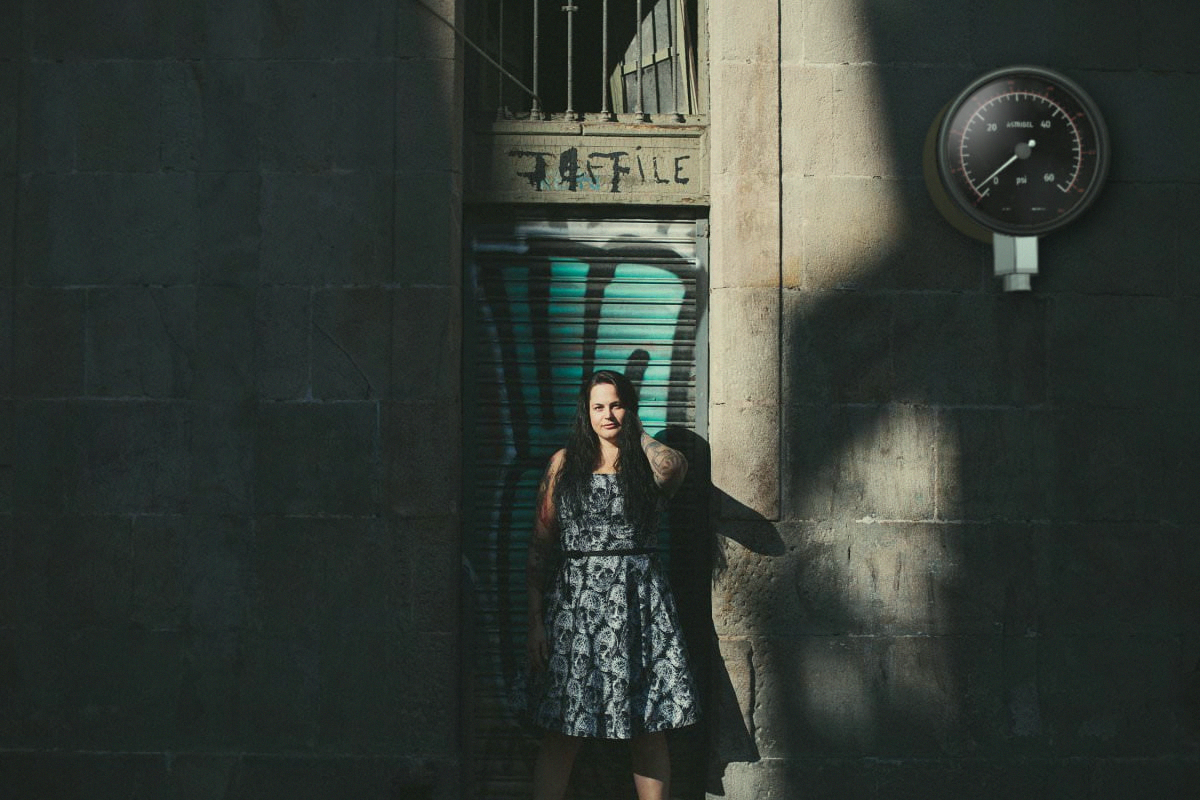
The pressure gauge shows 2 psi
